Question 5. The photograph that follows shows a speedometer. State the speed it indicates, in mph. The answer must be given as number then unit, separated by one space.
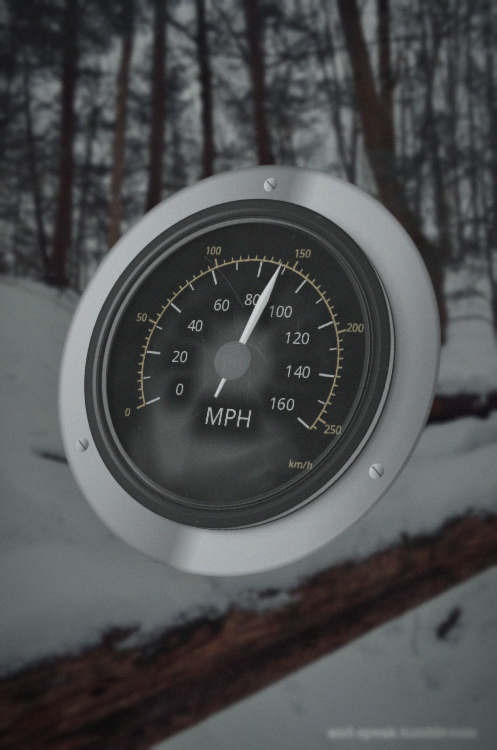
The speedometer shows 90 mph
